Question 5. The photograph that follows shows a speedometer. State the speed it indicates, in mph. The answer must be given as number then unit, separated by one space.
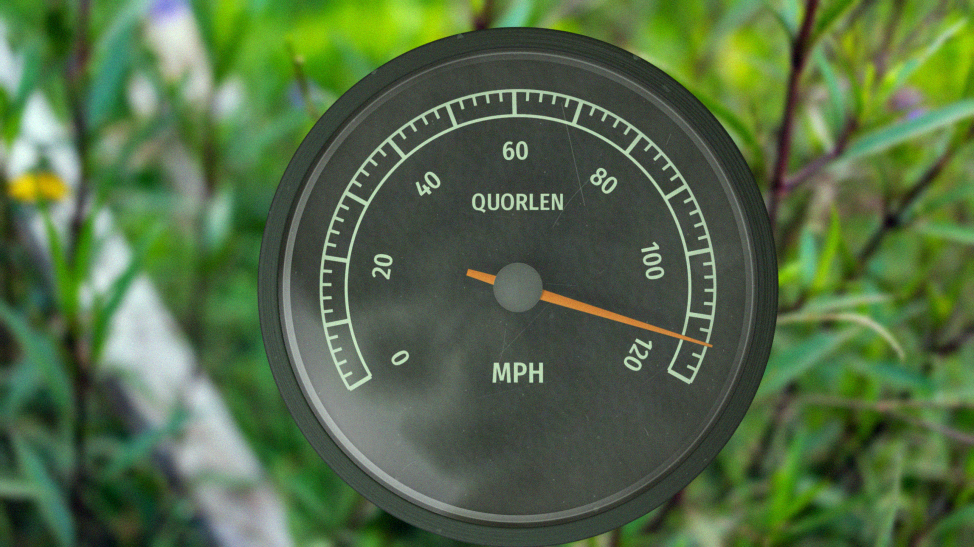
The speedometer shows 114 mph
